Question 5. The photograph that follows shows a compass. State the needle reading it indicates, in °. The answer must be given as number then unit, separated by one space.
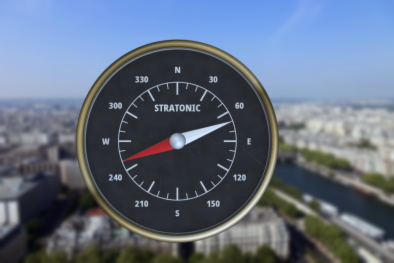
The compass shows 250 °
